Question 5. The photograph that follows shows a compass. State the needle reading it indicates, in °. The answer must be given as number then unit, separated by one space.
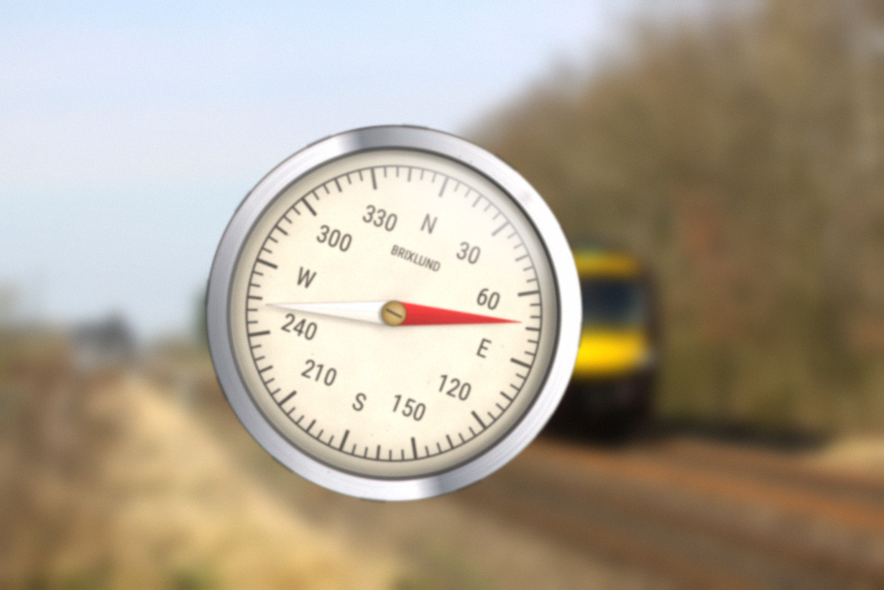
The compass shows 72.5 °
